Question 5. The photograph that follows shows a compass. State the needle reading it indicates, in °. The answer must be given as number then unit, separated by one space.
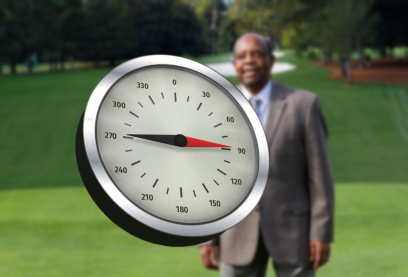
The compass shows 90 °
